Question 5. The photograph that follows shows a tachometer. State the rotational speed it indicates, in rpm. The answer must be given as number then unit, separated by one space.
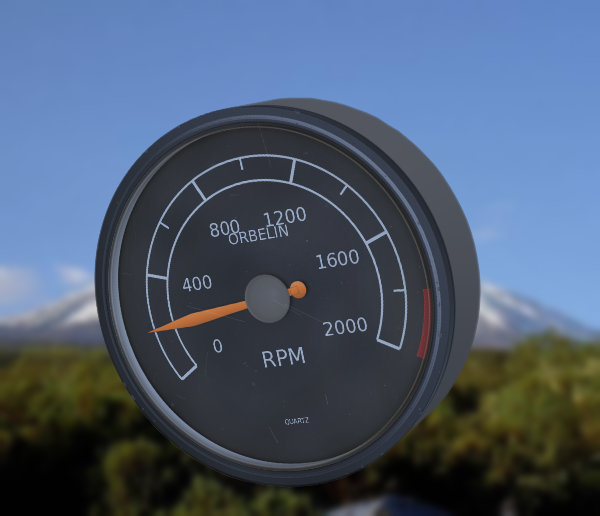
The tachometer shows 200 rpm
